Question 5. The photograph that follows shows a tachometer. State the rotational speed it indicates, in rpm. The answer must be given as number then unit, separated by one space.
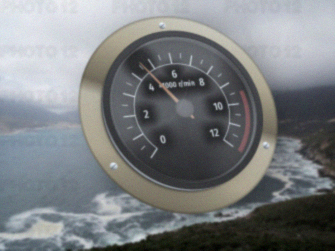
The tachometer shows 4500 rpm
